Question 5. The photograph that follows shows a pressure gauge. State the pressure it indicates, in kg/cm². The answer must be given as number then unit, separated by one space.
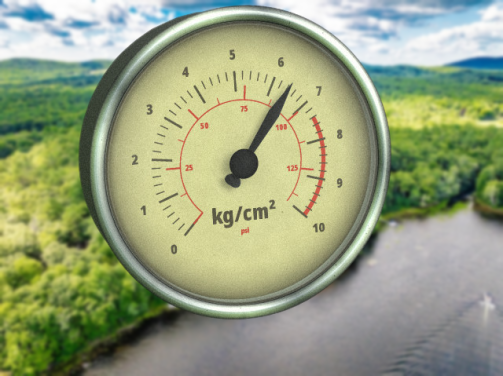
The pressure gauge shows 6.4 kg/cm²
